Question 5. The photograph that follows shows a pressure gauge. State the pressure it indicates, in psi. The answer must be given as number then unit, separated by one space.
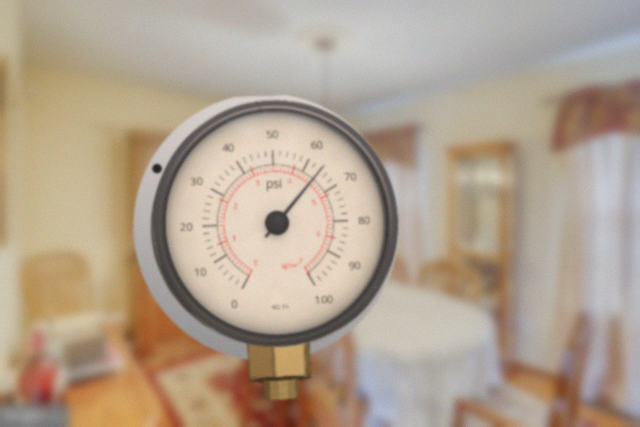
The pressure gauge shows 64 psi
